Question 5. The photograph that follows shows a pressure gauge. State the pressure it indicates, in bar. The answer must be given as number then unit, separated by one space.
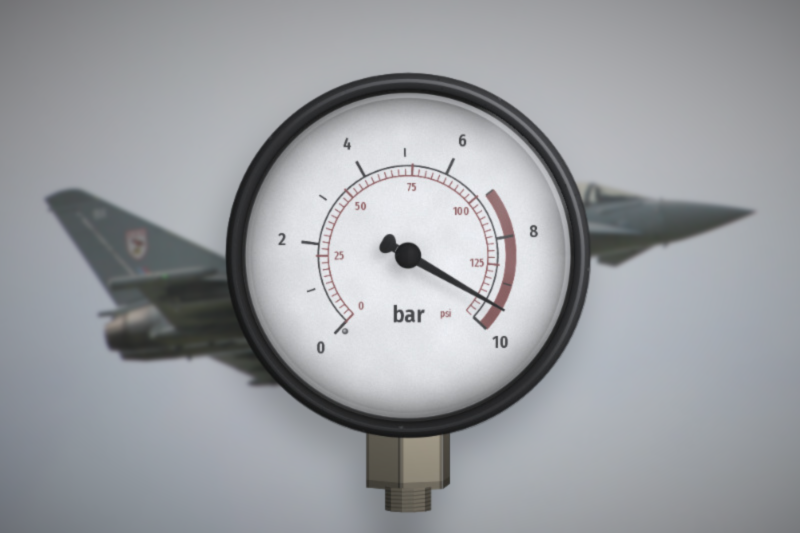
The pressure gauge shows 9.5 bar
